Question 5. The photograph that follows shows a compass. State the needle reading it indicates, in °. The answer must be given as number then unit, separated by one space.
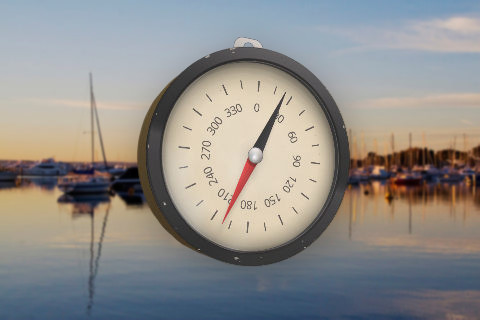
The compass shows 202.5 °
